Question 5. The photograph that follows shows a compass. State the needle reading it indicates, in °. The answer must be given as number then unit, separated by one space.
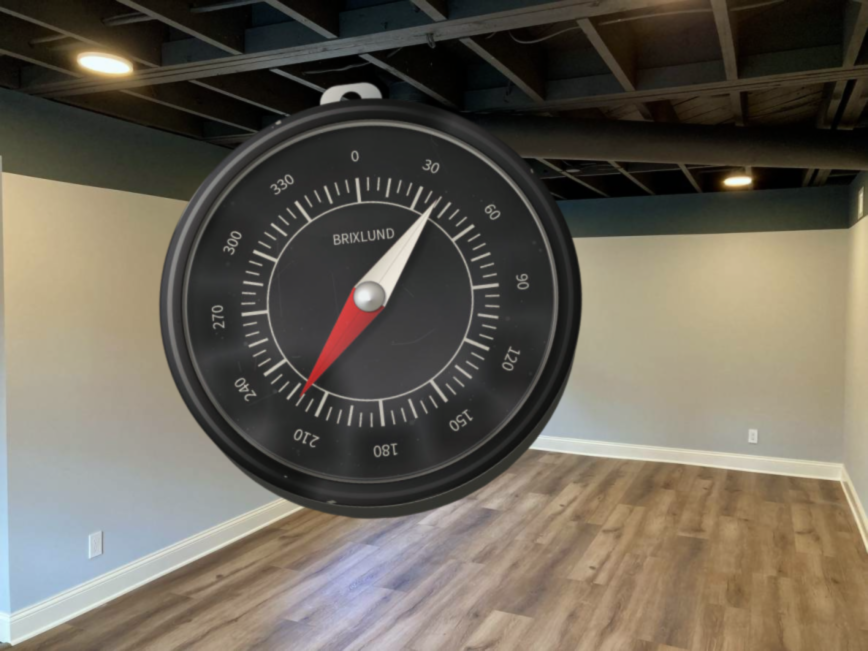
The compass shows 220 °
